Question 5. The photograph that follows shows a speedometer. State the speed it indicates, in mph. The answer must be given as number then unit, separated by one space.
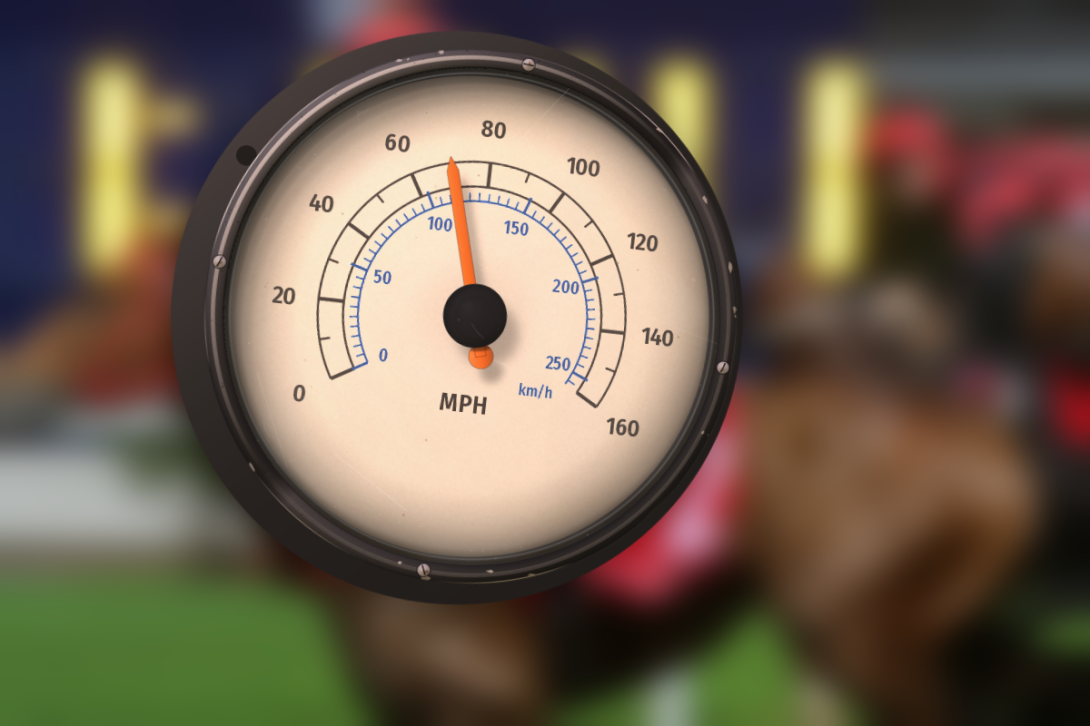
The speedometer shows 70 mph
